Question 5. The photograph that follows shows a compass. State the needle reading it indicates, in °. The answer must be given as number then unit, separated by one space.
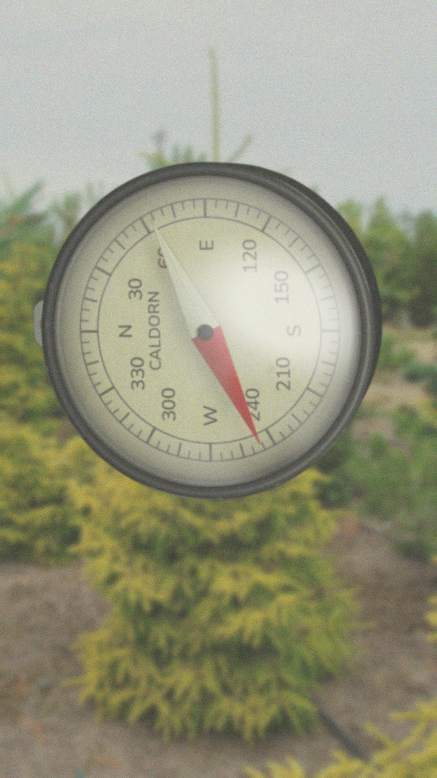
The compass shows 245 °
